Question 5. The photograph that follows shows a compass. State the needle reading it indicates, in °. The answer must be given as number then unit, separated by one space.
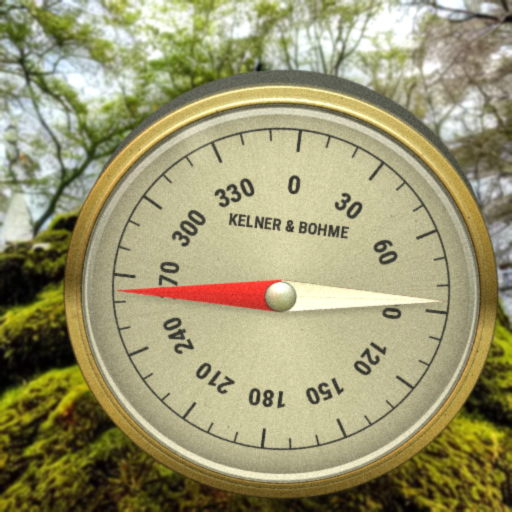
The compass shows 265 °
